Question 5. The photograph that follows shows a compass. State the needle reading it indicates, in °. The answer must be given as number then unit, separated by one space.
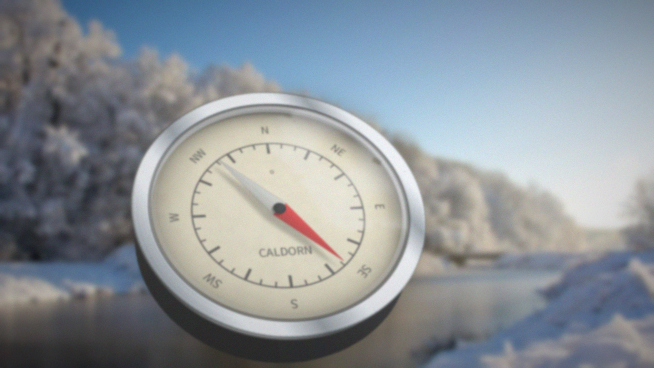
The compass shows 140 °
